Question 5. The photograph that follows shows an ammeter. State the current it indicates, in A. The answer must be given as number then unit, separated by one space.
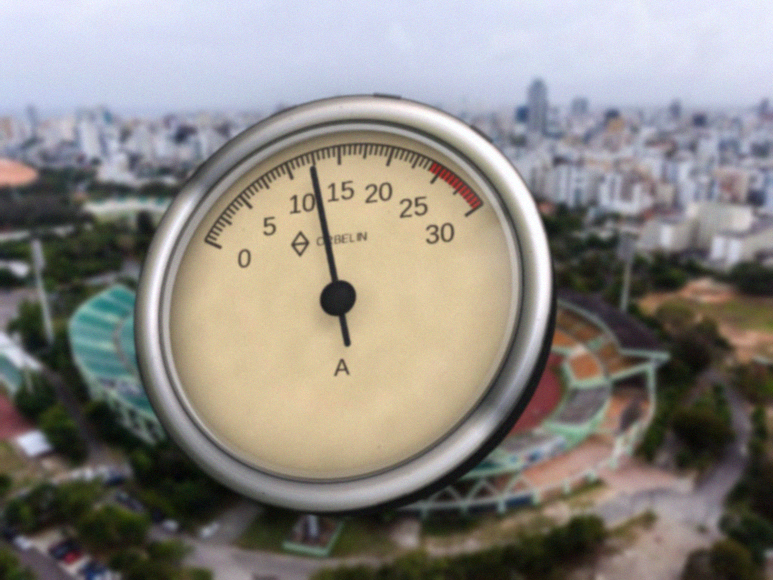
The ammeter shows 12.5 A
